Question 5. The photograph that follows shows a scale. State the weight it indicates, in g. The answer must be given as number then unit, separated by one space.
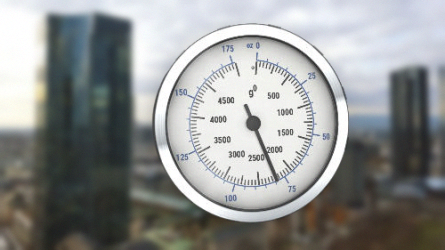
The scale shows 2250 g
